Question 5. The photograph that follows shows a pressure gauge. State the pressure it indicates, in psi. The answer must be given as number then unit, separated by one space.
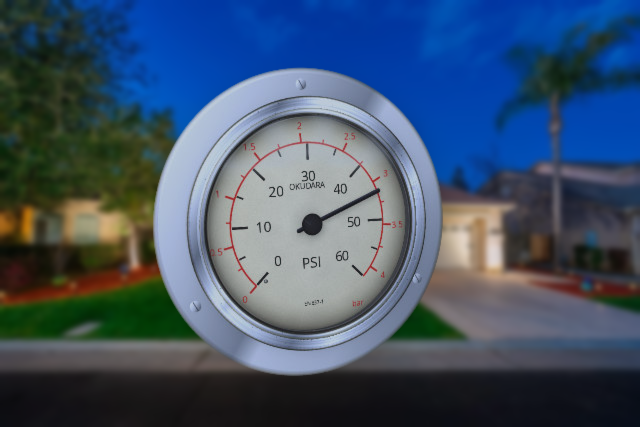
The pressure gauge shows 45 psi
